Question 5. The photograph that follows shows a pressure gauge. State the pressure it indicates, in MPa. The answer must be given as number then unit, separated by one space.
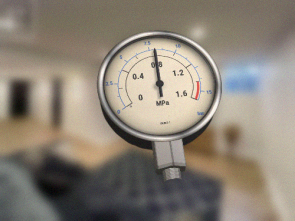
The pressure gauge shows 0.8 MPa
